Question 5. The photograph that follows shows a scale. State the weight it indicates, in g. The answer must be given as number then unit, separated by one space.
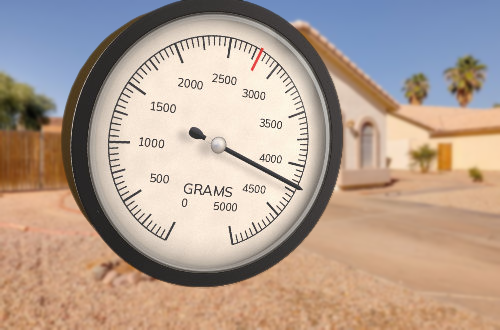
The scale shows 4200 g
